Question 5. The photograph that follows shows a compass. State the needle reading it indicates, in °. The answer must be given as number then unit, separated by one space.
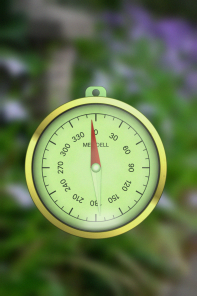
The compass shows 355 °
